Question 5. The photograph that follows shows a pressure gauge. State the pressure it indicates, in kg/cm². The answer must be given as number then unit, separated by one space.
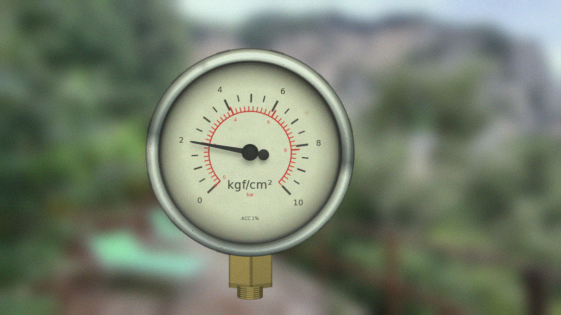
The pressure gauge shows 2 kg/cm²
